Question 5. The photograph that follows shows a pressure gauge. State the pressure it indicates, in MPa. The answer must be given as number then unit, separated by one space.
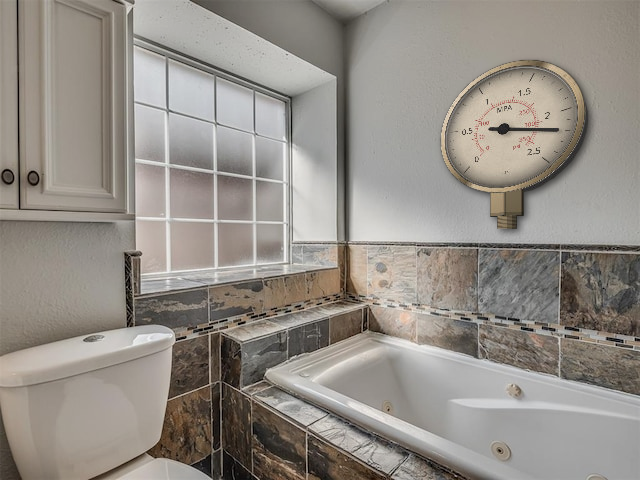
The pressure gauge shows 2.2 MPa
